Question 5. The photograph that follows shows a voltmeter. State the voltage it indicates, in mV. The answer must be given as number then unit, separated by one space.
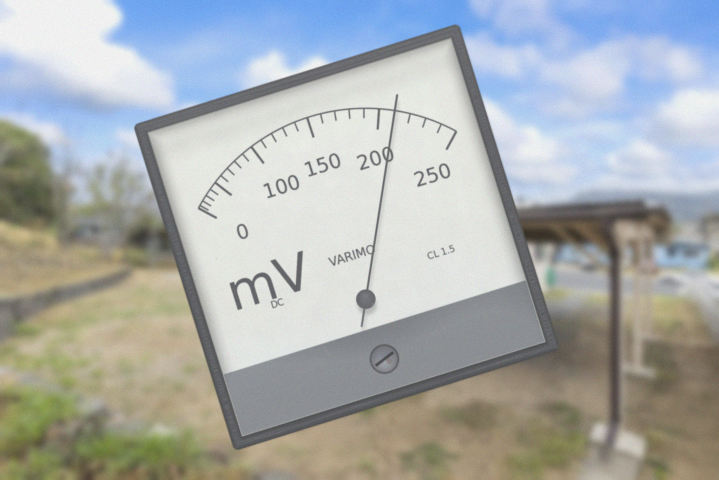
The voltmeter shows 210 mV
